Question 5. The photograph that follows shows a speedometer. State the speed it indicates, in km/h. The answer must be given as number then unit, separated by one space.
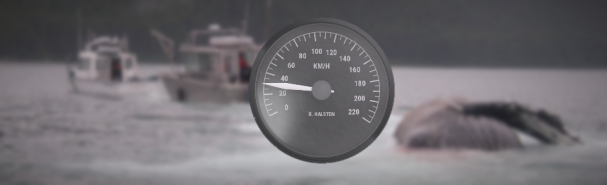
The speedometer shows 30 km/h
